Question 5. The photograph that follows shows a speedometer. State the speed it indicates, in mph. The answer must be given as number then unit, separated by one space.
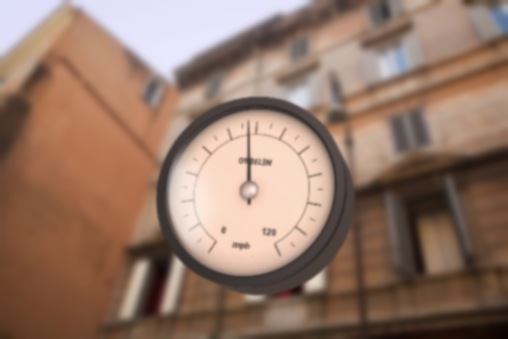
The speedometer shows 57.5 mph
